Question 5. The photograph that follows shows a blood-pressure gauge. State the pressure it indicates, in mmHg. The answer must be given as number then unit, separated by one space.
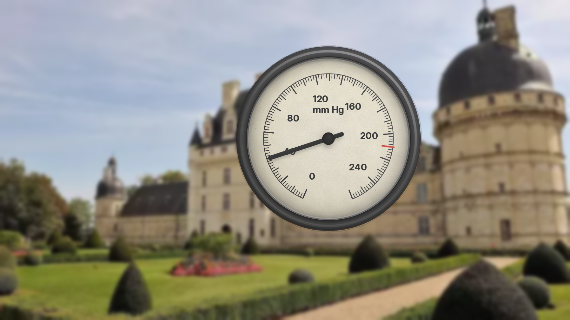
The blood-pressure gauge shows 40 mmHg
